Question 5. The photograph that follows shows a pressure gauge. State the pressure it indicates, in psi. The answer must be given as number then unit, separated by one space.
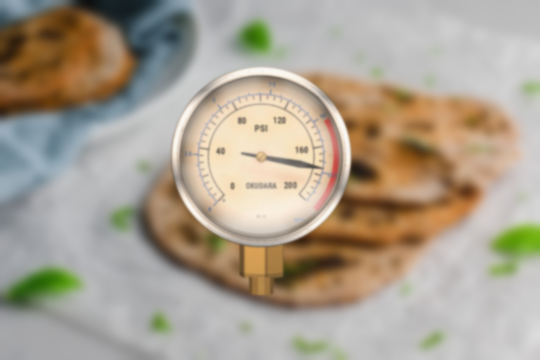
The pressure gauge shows 175 psi
